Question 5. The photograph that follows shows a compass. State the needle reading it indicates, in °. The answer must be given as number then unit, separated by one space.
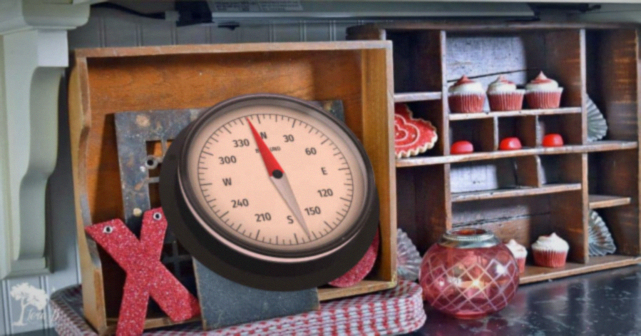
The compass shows 350 °
